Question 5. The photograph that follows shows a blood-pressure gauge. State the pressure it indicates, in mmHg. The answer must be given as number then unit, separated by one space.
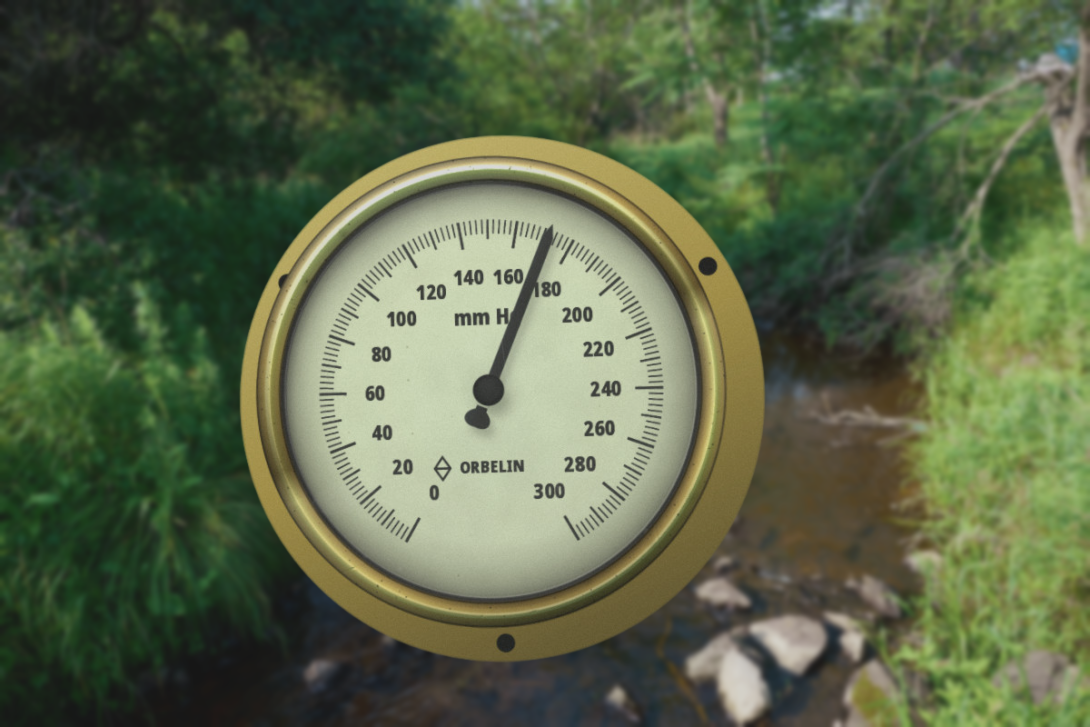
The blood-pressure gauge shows 172 mmHg
